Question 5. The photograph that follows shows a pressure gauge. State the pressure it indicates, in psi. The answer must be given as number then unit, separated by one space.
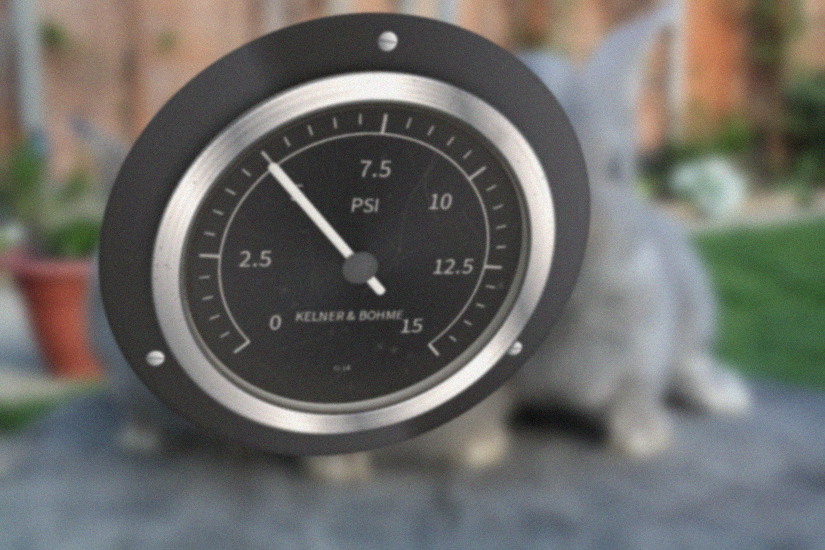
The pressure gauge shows 5 psi
